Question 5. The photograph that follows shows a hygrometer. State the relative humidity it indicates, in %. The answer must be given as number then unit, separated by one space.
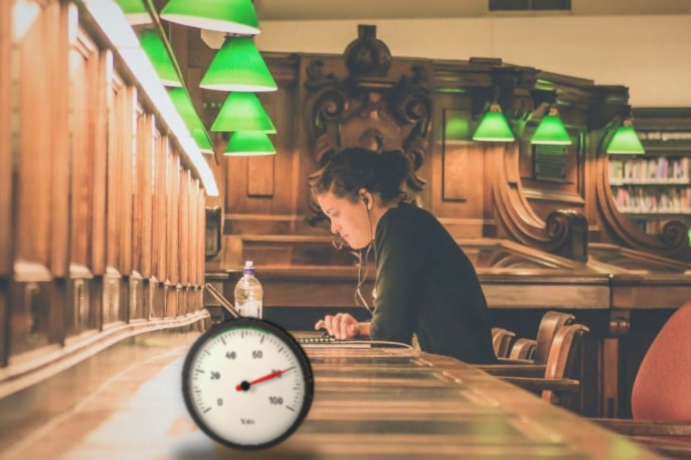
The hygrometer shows 80 %
